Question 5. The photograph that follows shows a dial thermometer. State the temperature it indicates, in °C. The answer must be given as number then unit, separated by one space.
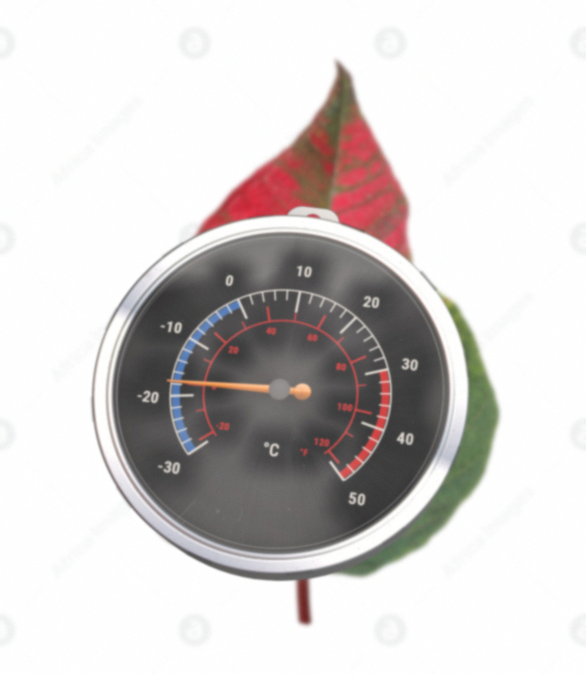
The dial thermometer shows -18 °C
